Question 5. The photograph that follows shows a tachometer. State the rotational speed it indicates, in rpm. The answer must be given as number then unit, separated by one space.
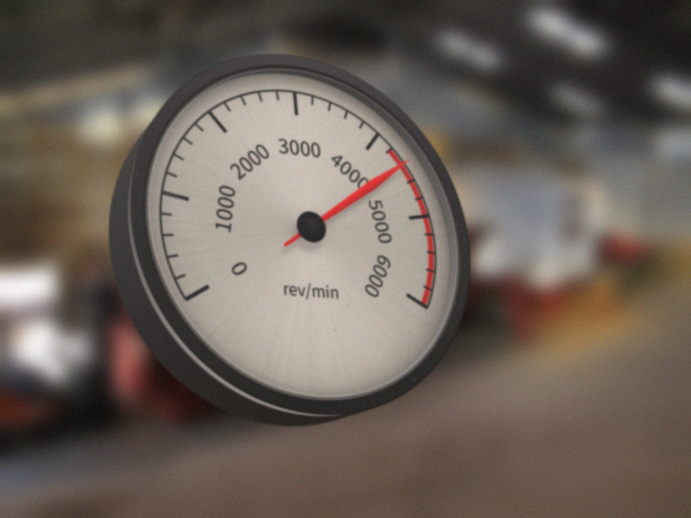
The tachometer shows 4400 rpm
